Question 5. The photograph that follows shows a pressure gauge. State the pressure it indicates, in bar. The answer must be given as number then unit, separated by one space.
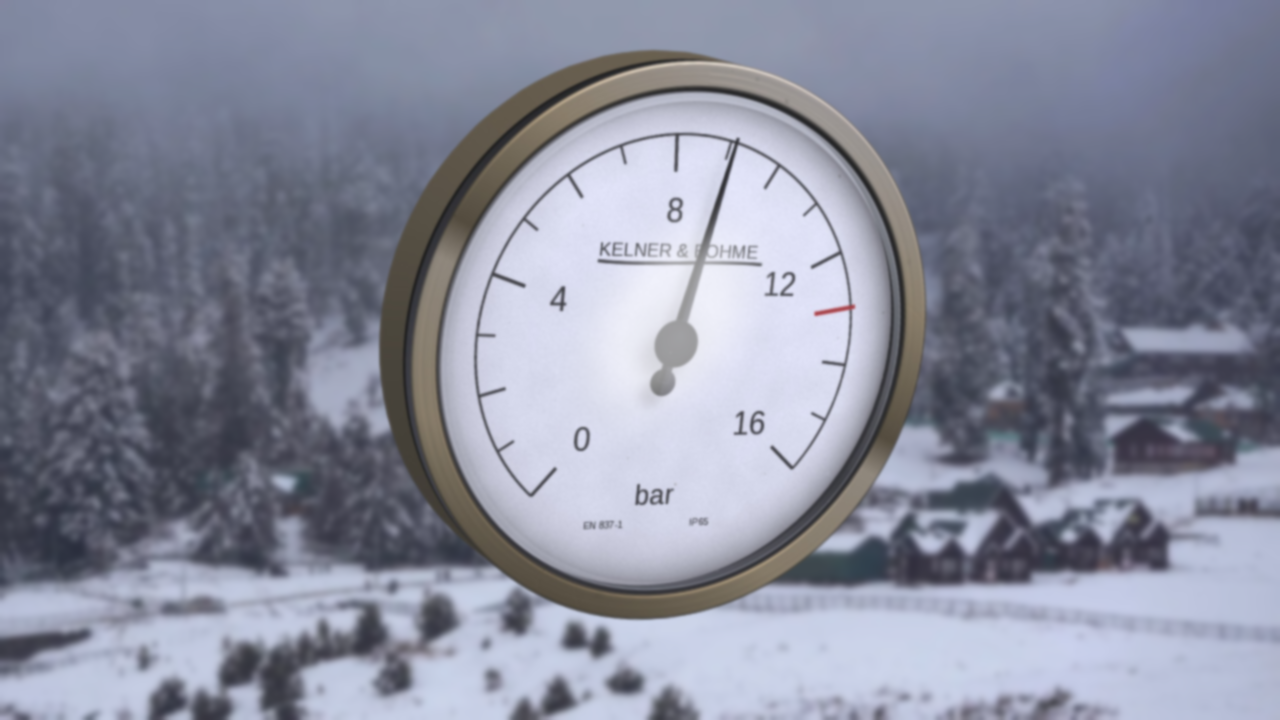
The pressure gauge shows 9 bar
